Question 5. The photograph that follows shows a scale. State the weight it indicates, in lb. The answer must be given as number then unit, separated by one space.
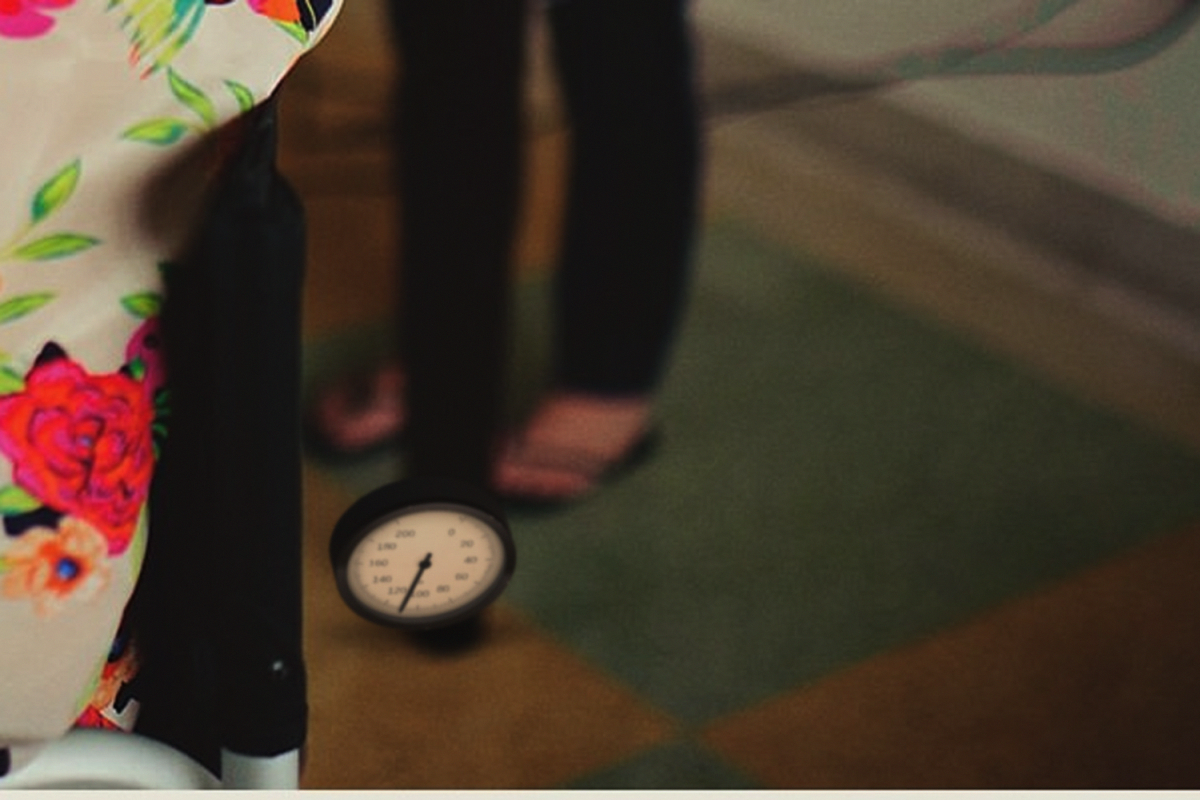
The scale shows 110 lb
